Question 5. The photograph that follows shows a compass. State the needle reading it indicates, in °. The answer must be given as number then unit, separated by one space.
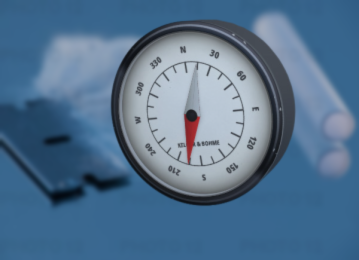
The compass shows 195 °
